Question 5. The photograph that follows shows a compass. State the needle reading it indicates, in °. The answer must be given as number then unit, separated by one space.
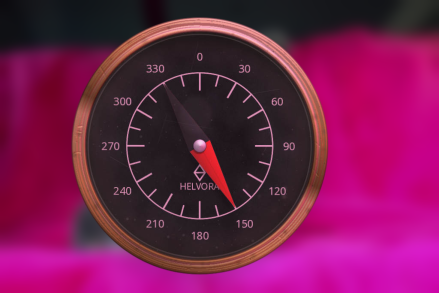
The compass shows 150 °
